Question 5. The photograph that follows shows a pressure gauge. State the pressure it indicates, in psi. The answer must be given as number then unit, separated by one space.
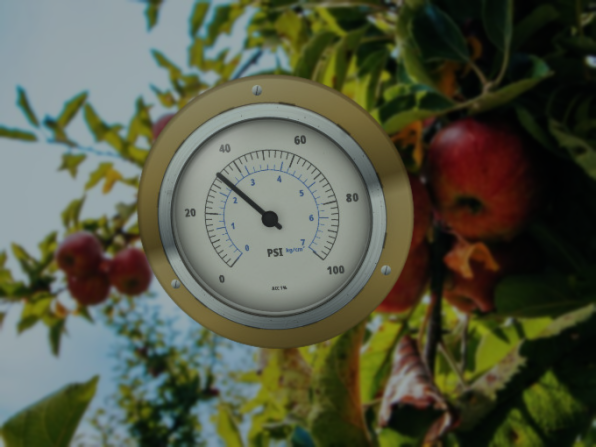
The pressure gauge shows 34 psi
